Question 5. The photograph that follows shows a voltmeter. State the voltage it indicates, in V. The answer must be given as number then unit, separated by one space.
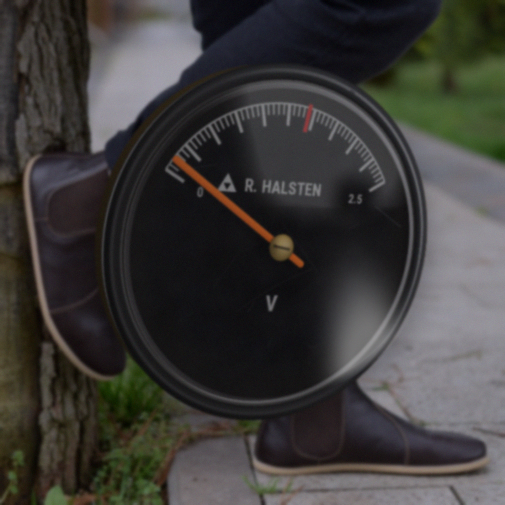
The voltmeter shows 0.1 V
